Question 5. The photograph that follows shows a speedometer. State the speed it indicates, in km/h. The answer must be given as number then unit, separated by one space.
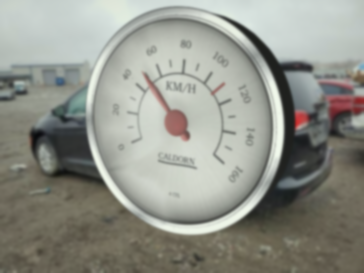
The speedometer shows 50 km/h
